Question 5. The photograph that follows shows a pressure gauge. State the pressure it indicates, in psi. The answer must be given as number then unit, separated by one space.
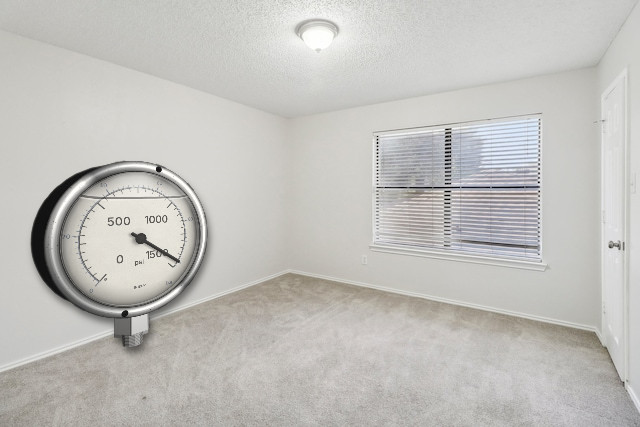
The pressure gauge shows 1450 psi
